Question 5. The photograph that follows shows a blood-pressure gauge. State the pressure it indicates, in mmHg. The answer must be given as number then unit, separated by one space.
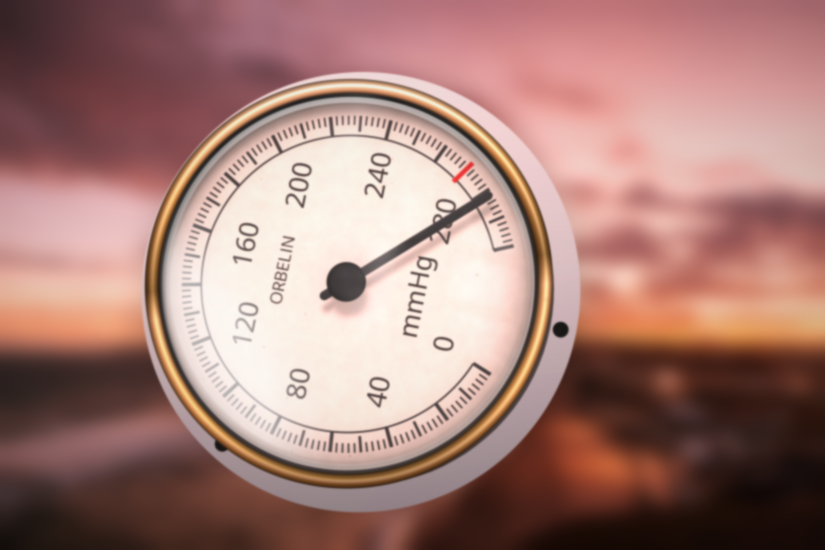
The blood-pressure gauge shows 282 mmHg
